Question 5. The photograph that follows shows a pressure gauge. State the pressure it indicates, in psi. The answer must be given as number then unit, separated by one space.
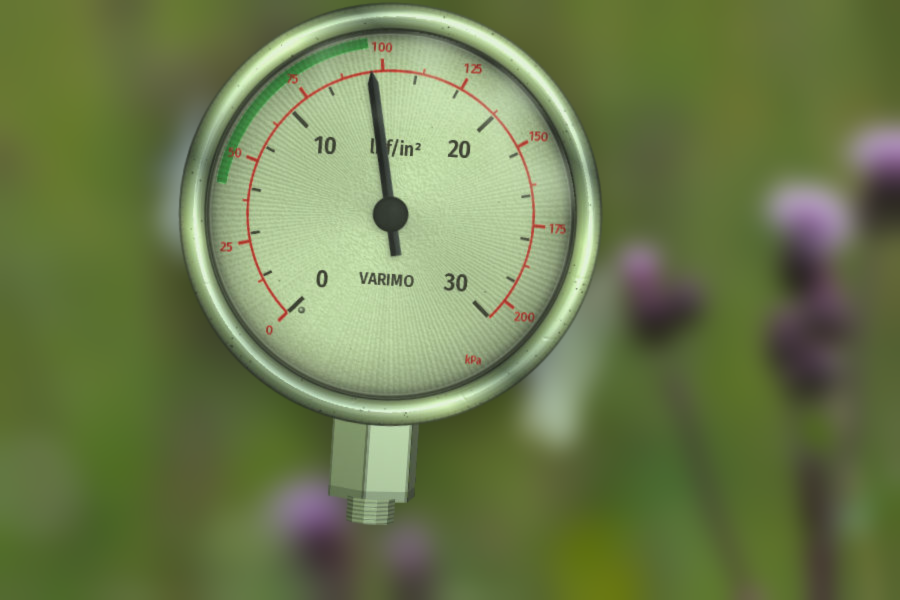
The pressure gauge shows 14 psi
